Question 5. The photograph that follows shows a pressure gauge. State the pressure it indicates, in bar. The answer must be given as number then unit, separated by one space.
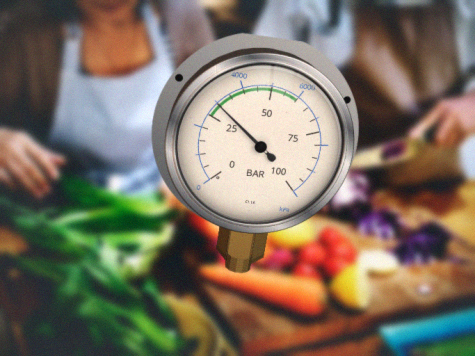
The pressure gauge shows 30 bar
